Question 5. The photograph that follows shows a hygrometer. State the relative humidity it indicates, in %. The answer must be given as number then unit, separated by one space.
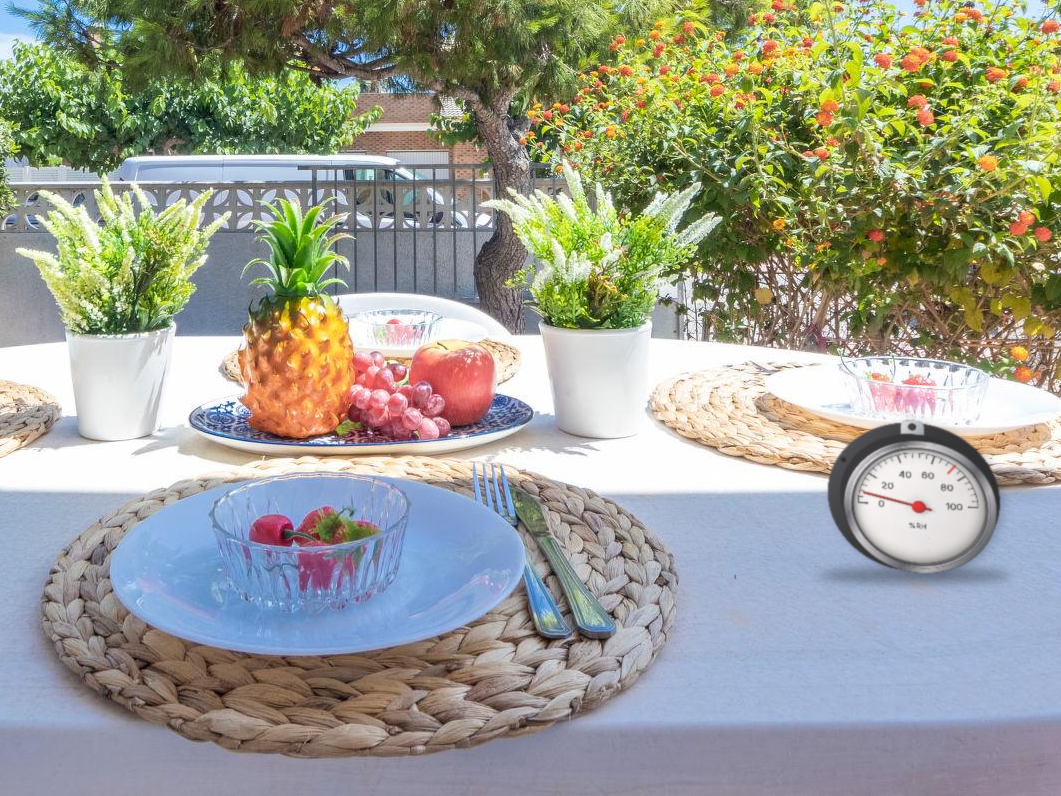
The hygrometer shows 8 %
